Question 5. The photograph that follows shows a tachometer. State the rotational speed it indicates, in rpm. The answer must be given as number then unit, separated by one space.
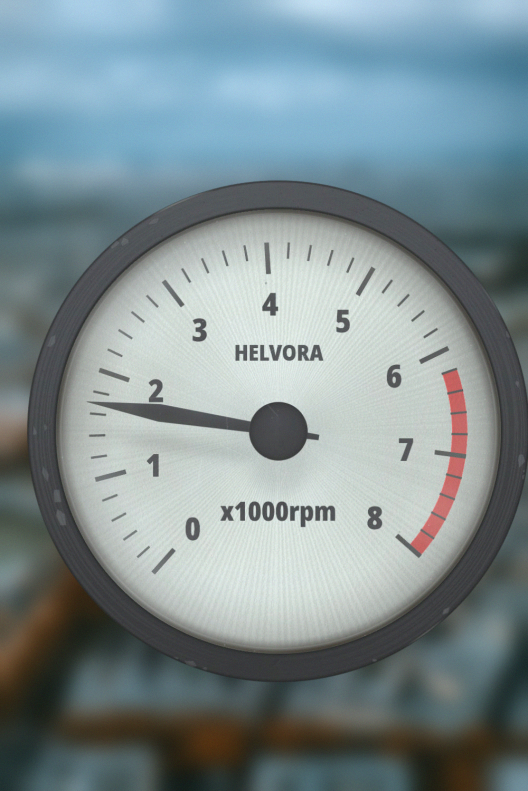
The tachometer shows 1700 rpm
